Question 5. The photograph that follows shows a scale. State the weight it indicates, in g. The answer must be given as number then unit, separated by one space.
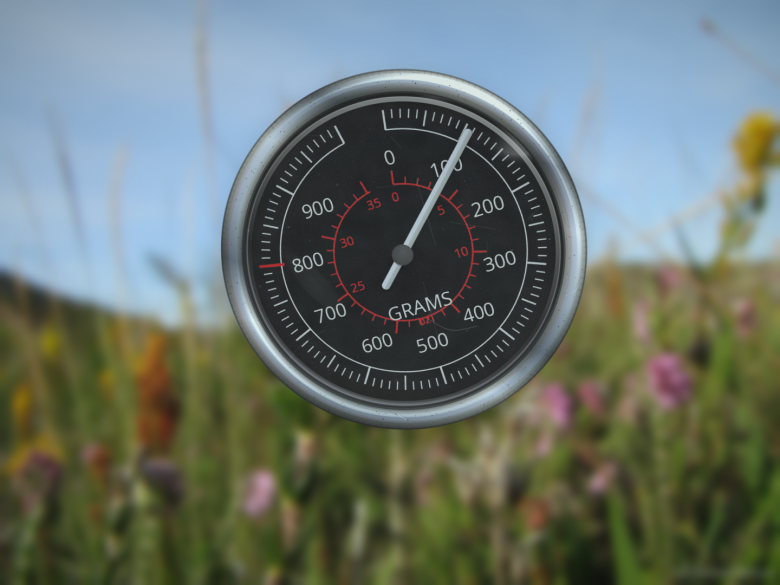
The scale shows 105 g
